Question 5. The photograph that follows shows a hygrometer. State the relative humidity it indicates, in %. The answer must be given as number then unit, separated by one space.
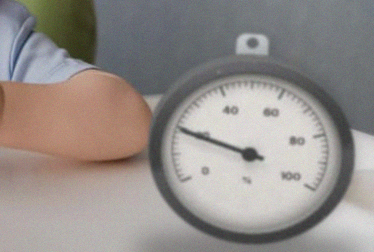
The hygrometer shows 20 %
